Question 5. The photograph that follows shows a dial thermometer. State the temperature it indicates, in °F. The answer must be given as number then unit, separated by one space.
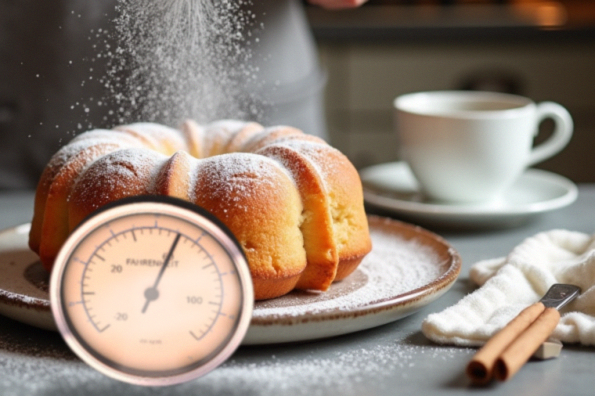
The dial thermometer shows 60 °F
